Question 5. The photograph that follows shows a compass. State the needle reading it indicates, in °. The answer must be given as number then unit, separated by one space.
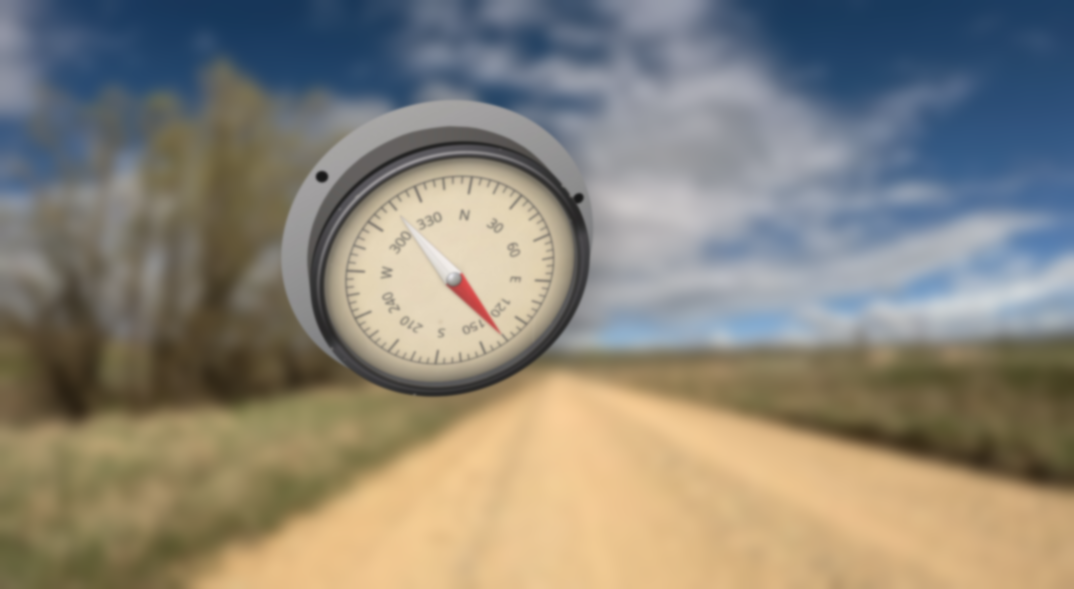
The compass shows 135 °
